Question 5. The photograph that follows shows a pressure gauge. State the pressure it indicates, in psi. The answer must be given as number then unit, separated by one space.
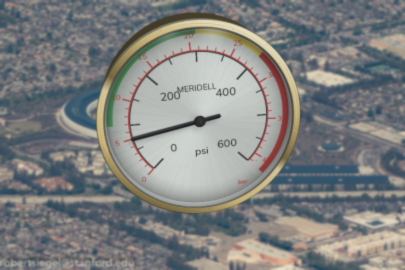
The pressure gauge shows 75 psi
